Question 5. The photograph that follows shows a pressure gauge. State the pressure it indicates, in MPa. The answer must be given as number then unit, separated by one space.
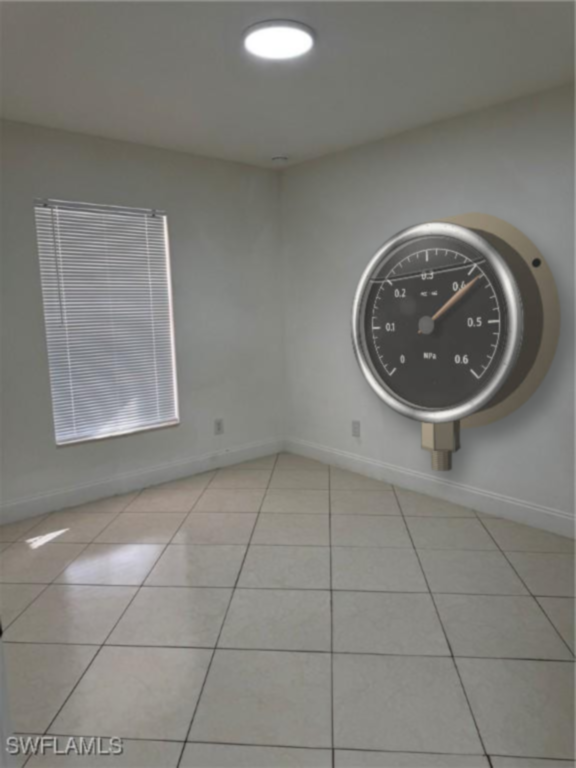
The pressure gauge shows 0.42 MPa
